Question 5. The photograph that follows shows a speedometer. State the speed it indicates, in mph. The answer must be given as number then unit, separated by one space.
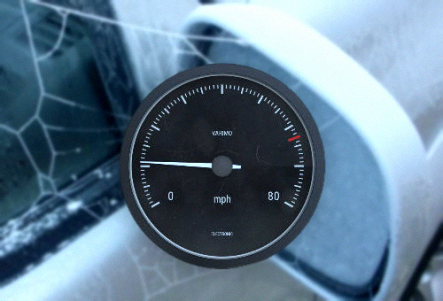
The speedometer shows 11 mph
